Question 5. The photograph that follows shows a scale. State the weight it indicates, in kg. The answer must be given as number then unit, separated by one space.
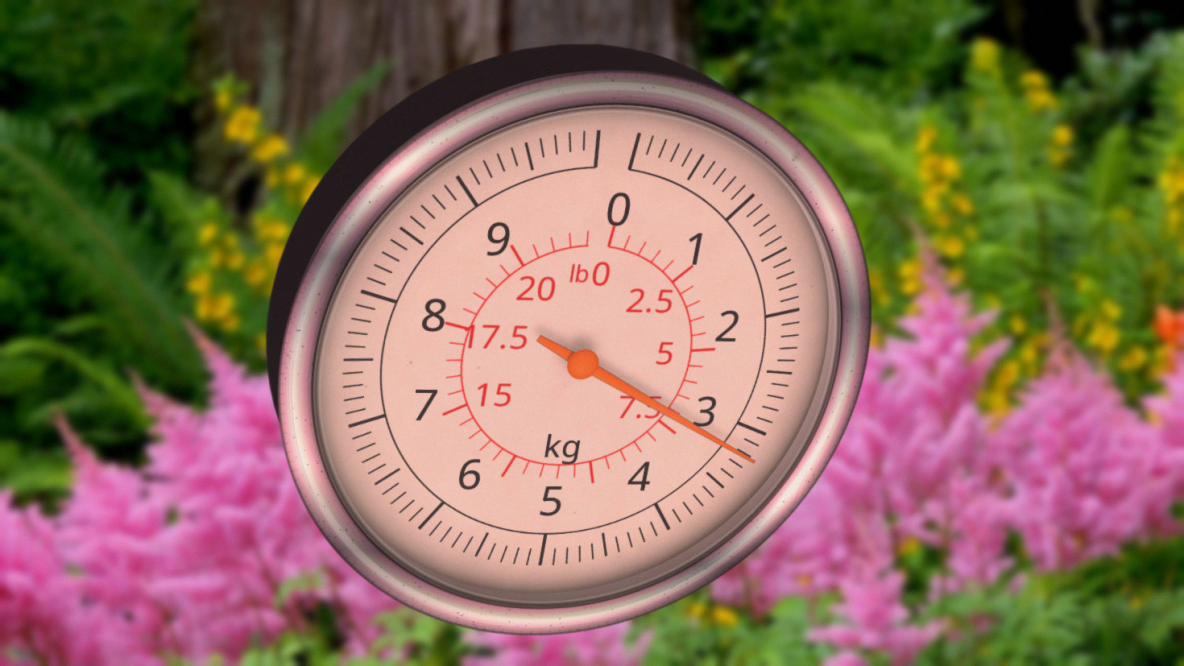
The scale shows 3.2 kg
